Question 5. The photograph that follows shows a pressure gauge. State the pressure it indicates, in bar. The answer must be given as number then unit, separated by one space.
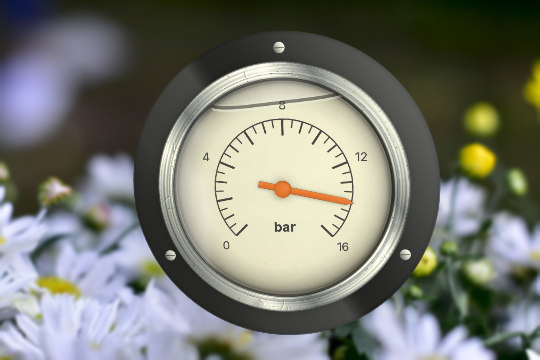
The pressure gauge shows 14 bar
